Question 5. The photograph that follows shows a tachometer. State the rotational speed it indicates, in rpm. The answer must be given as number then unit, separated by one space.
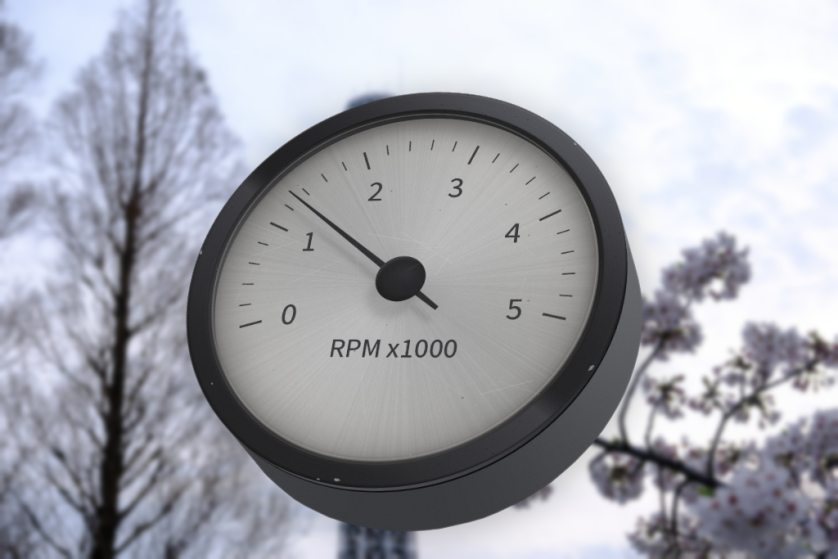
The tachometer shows 1300 rpm
